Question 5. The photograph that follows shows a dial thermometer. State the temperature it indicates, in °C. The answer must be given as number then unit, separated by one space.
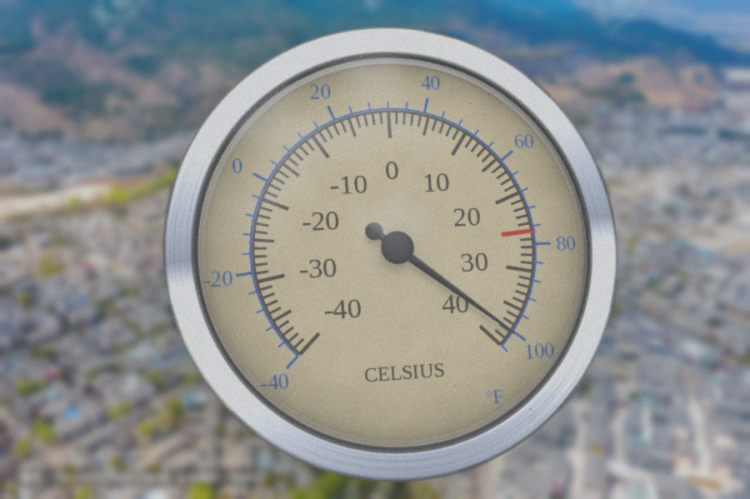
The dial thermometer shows 38 °C
